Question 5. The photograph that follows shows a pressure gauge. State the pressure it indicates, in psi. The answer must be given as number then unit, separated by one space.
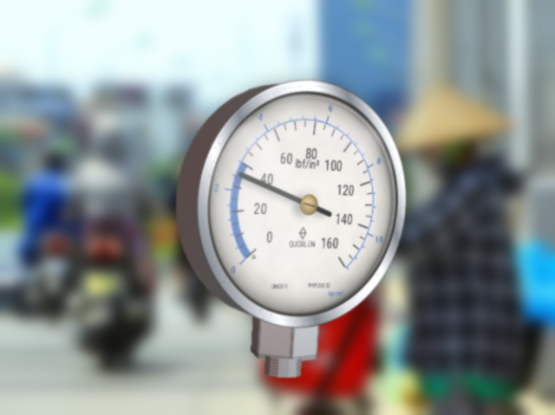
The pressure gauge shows 35 psi
